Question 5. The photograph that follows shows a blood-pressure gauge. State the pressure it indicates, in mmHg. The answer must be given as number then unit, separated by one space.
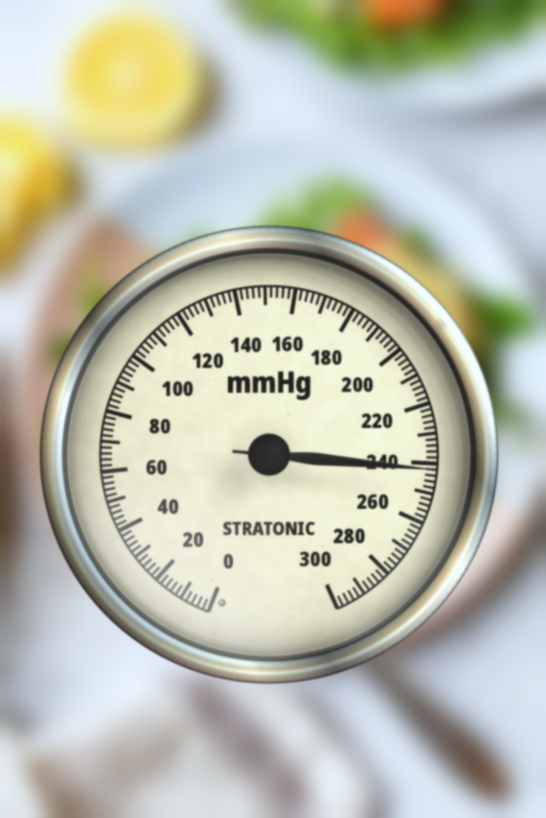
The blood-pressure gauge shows 242 mmHg
